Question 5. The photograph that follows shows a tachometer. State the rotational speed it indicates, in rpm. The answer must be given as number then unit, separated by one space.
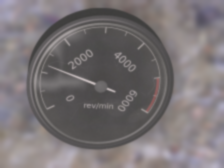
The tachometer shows 1250 rpm
